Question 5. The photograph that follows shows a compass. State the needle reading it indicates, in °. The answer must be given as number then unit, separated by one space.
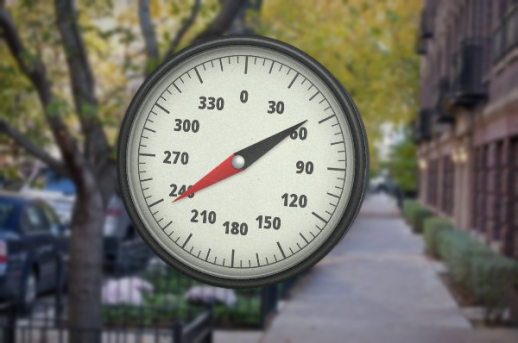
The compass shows 235 °
